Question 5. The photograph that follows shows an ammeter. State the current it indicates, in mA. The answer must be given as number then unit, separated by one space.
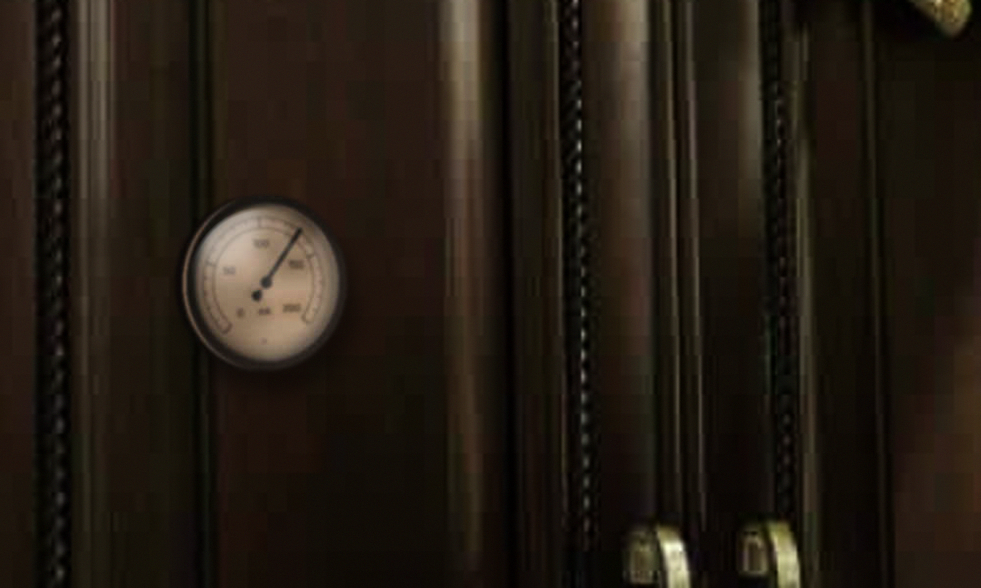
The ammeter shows 130 mA
